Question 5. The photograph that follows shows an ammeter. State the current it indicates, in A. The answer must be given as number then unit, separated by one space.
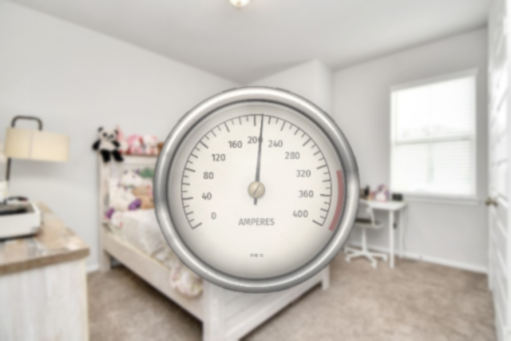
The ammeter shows 210 A
